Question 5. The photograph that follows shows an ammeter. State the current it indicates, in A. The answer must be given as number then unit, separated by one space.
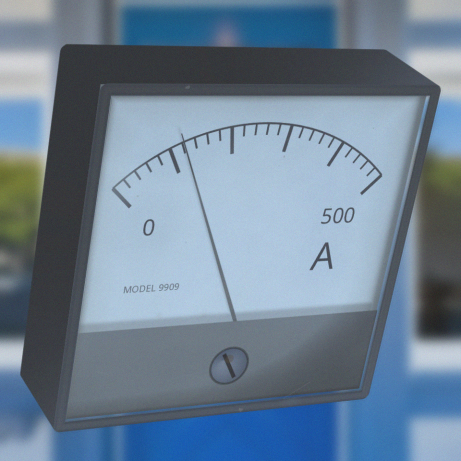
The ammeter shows 120 A
